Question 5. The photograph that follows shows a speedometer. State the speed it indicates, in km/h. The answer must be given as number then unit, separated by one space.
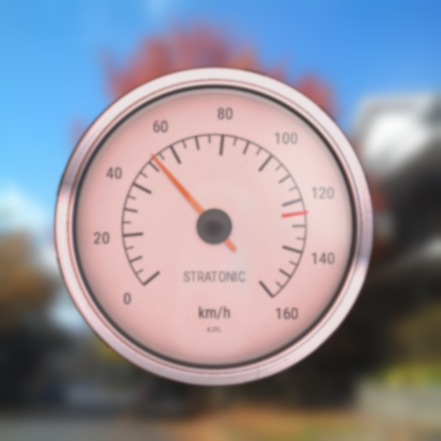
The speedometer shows 52.5 km/h
